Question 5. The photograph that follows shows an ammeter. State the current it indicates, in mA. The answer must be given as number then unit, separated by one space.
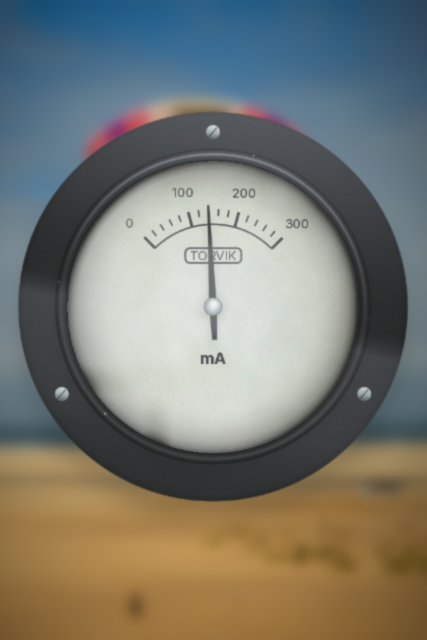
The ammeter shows 140 mA
